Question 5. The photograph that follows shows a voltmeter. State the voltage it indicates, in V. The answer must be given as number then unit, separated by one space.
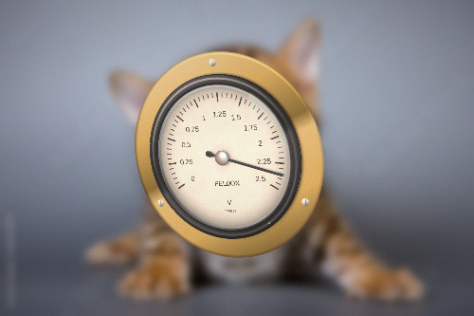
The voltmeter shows 2.35 V
